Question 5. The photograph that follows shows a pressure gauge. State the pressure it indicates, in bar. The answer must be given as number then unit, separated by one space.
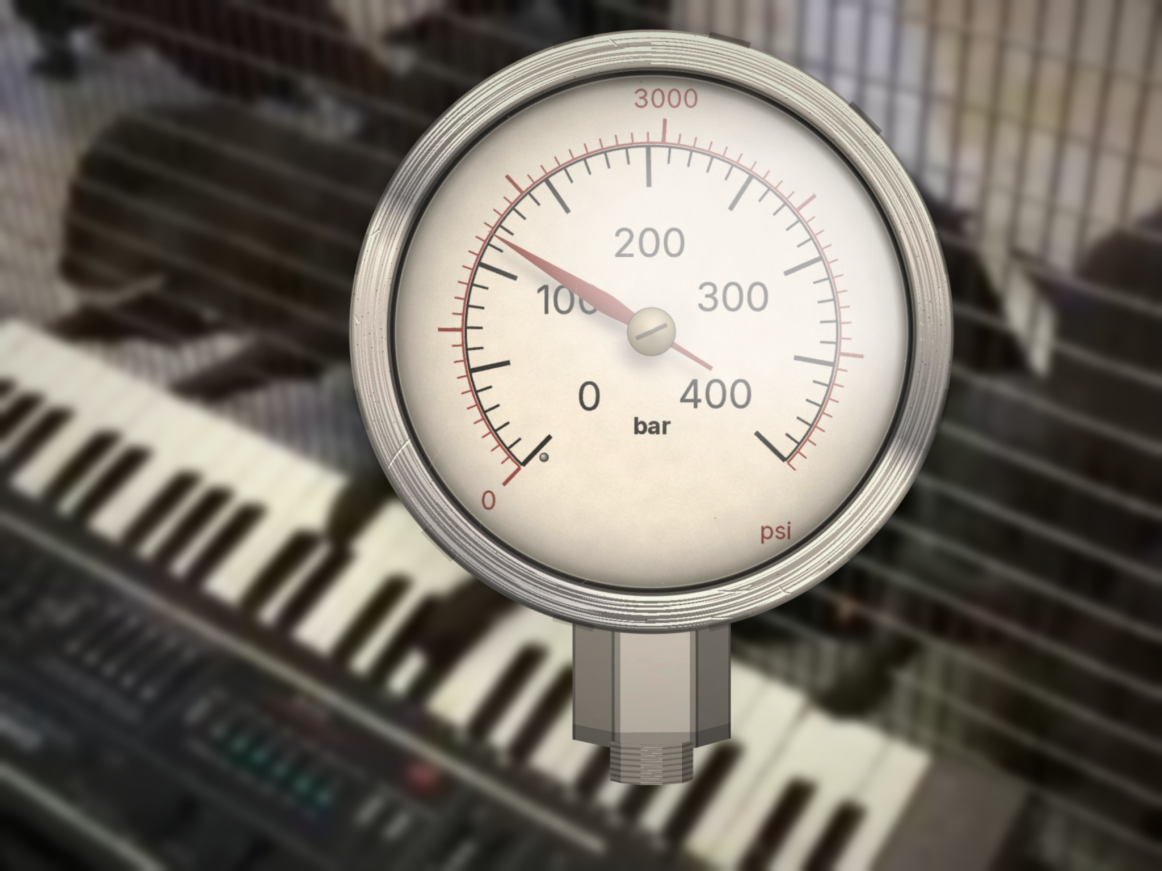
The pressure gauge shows 115 bar
